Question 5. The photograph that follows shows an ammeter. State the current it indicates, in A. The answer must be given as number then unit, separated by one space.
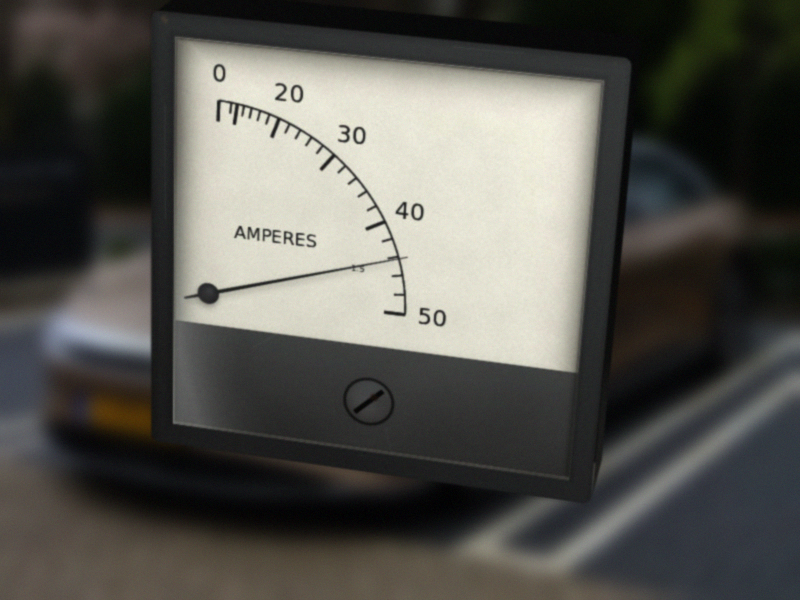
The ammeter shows 44 A
